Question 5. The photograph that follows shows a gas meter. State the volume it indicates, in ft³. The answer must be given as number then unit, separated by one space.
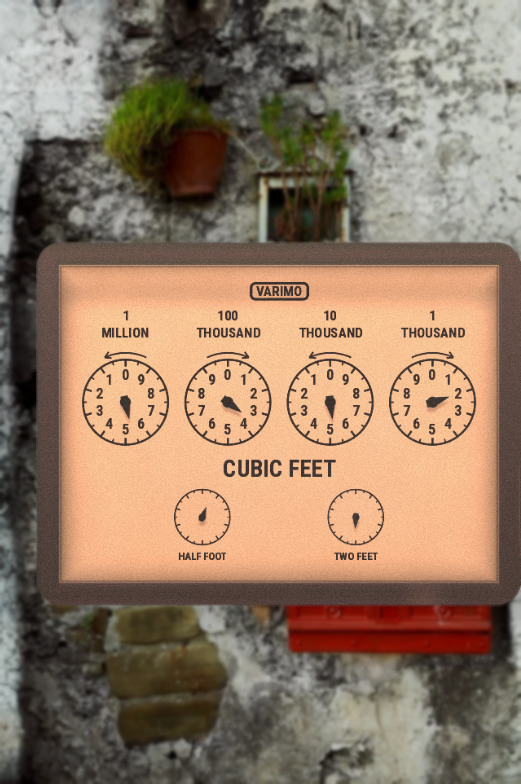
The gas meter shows 535200 ft³
